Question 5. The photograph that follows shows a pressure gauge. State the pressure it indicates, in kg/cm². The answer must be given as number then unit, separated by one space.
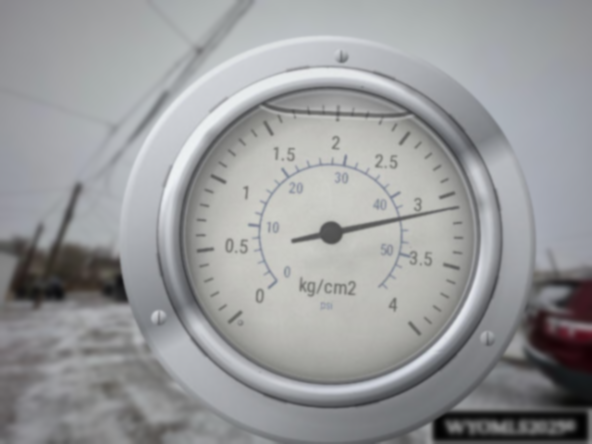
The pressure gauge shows 3.1 kg/cm²
